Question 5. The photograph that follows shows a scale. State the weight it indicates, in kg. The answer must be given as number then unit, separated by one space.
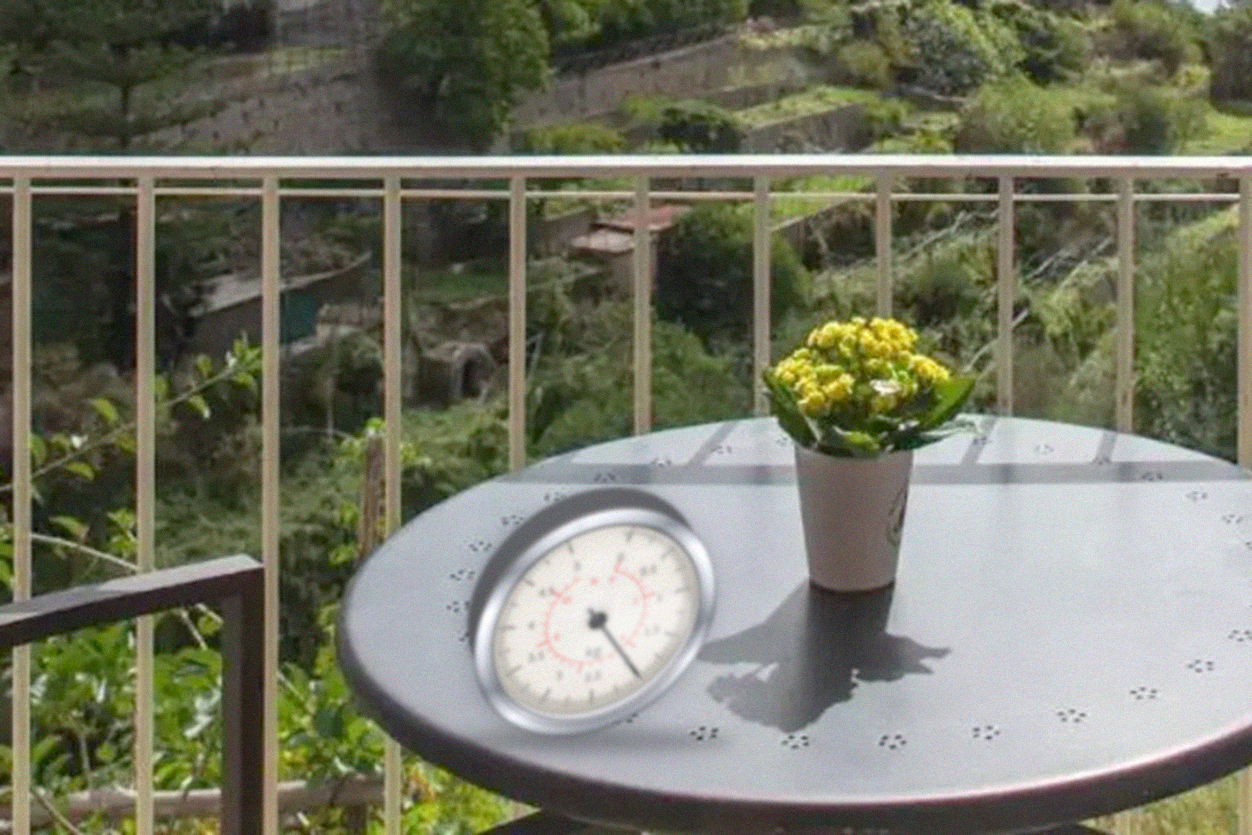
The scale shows 2 kg
